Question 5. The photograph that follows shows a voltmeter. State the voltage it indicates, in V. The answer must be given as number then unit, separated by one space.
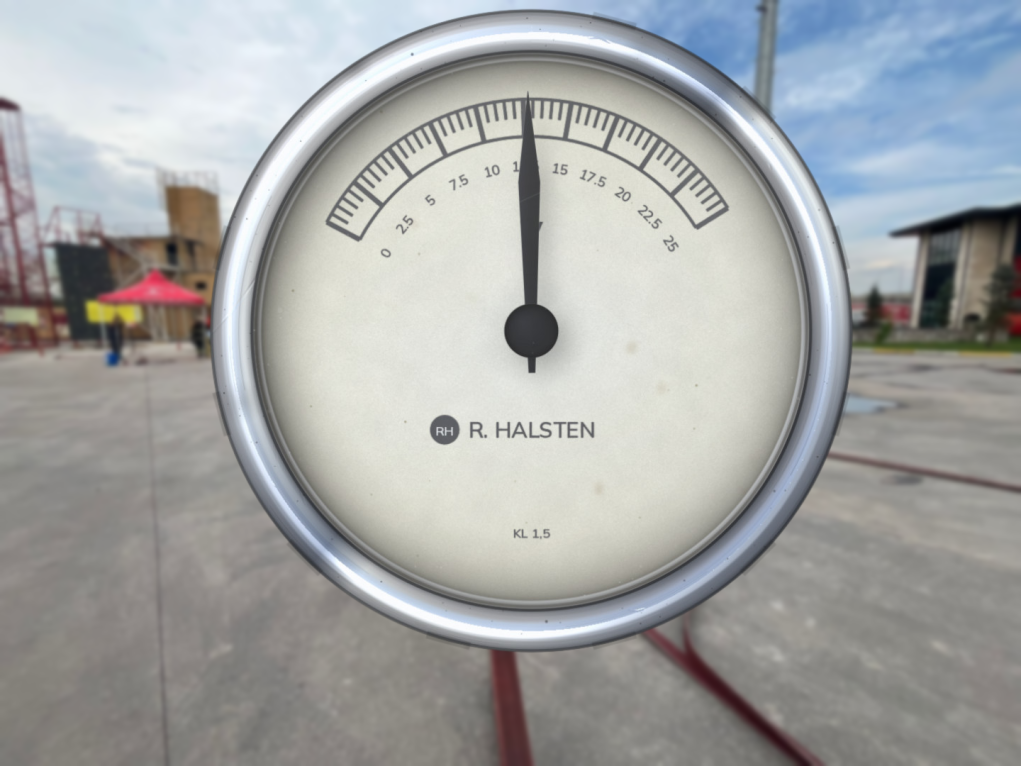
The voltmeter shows 12.75 V
